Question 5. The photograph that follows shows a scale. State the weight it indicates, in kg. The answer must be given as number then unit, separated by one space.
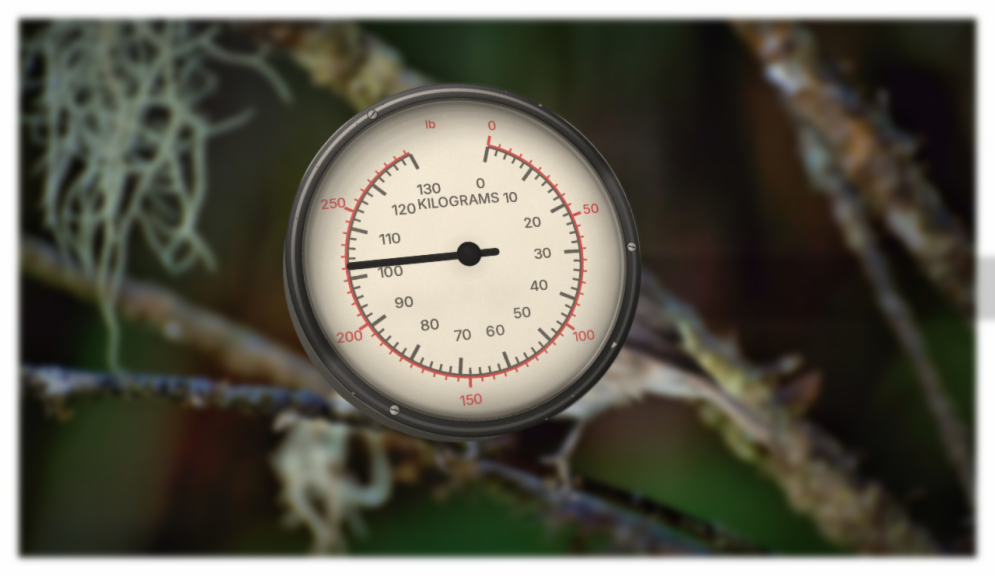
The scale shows 102 kg
